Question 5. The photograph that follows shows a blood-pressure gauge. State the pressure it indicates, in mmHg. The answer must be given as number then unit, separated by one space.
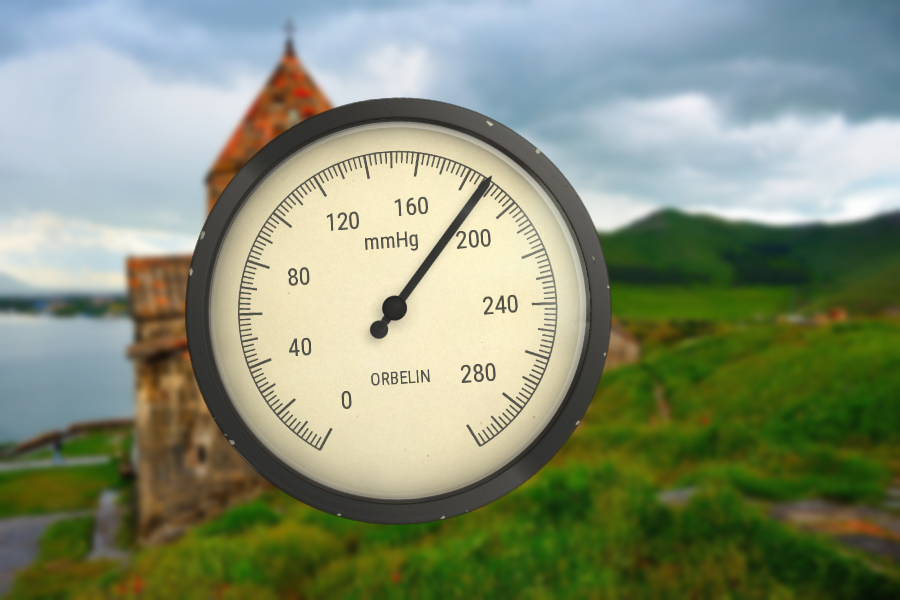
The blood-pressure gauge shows 188 mmHg
